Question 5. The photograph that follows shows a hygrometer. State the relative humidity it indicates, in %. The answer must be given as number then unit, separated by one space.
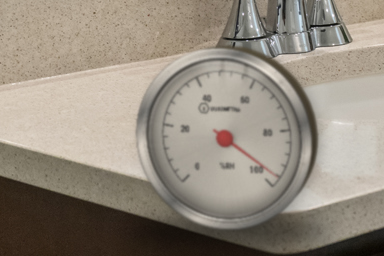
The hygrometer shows 96 %
